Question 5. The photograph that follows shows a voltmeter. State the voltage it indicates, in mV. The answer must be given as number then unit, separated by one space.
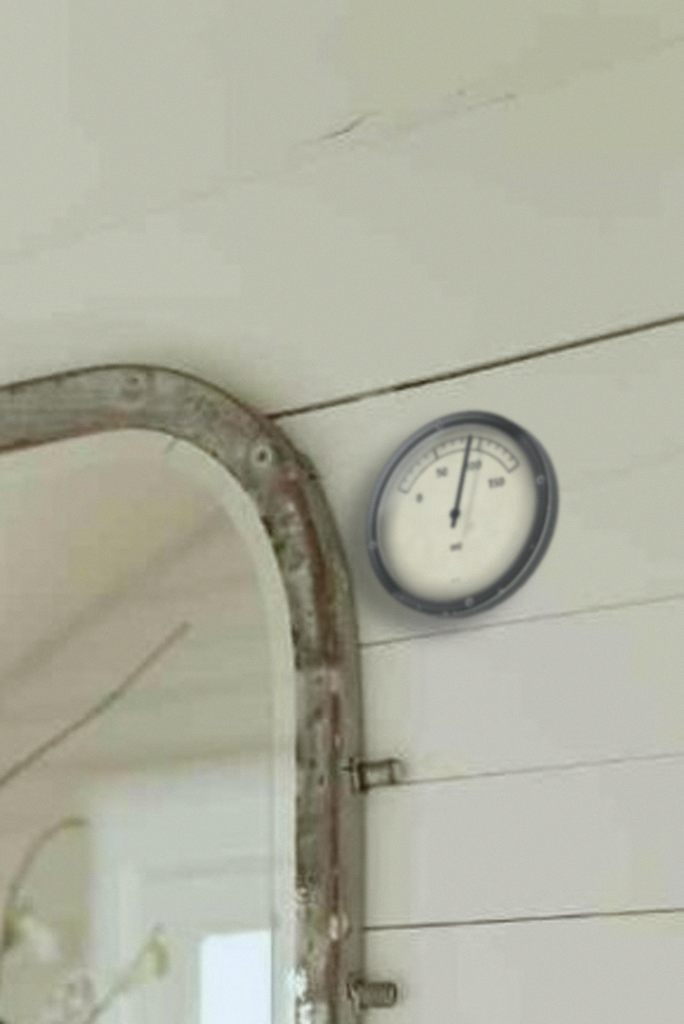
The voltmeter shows 90 mV
